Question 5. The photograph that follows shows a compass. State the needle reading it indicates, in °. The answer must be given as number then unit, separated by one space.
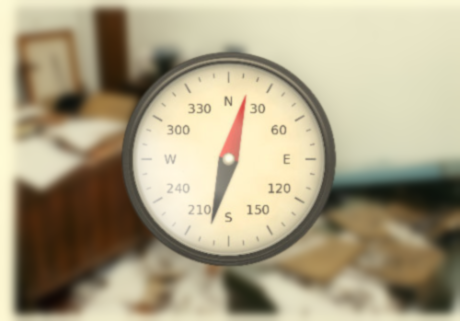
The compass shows 15 °
